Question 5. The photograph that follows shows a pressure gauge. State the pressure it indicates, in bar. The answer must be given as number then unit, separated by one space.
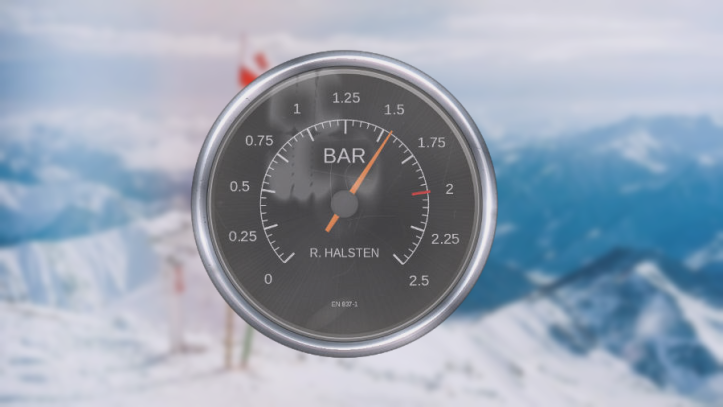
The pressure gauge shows 1.55 bar
